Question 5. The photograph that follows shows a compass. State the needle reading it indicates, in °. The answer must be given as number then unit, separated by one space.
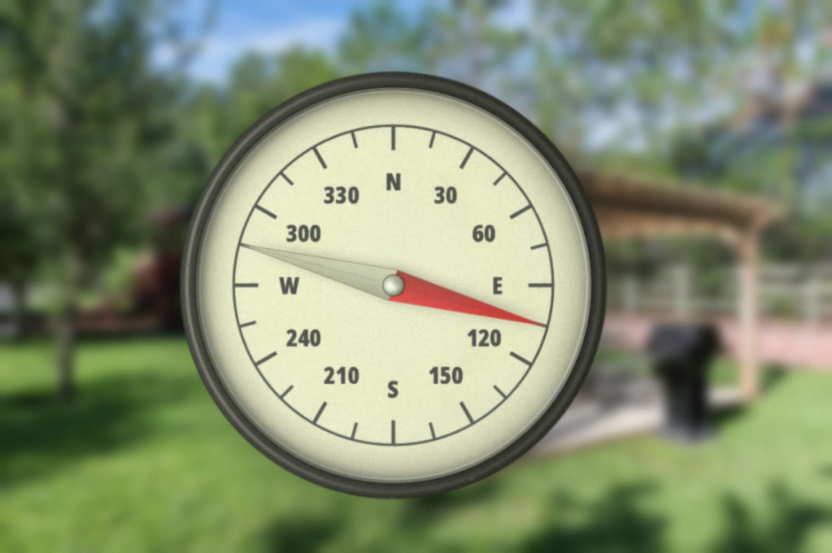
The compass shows 105 °
